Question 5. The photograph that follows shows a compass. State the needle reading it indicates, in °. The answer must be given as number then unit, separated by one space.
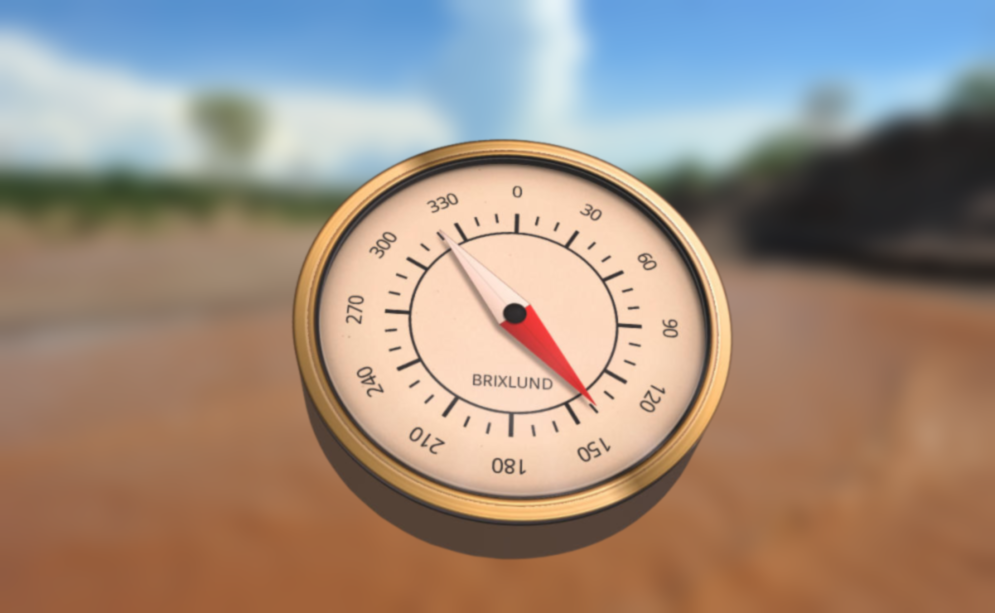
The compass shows 140 °
